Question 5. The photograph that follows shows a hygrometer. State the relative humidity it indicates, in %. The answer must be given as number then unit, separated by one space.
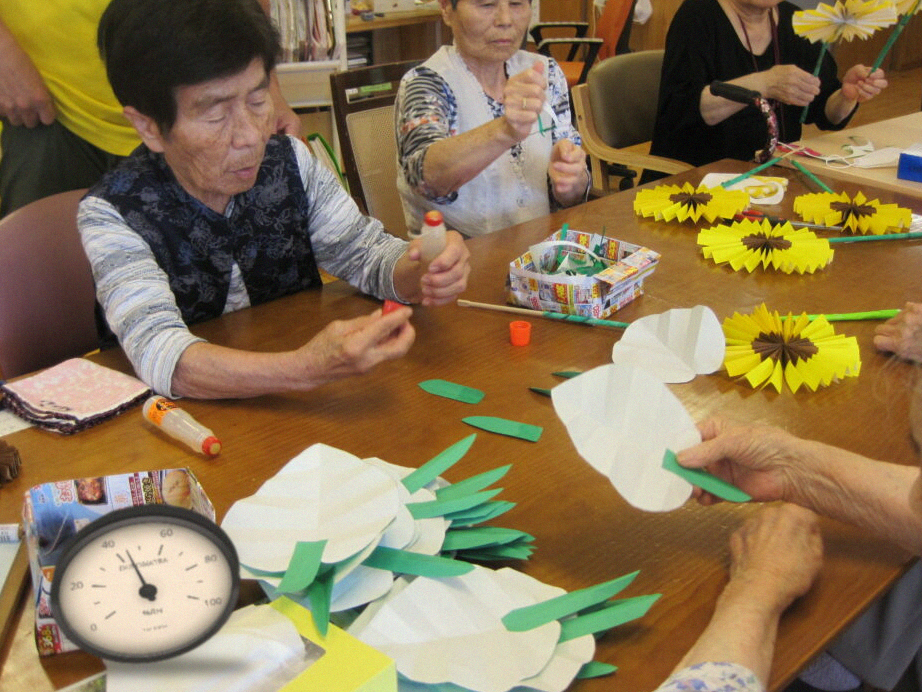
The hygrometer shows 45 %
